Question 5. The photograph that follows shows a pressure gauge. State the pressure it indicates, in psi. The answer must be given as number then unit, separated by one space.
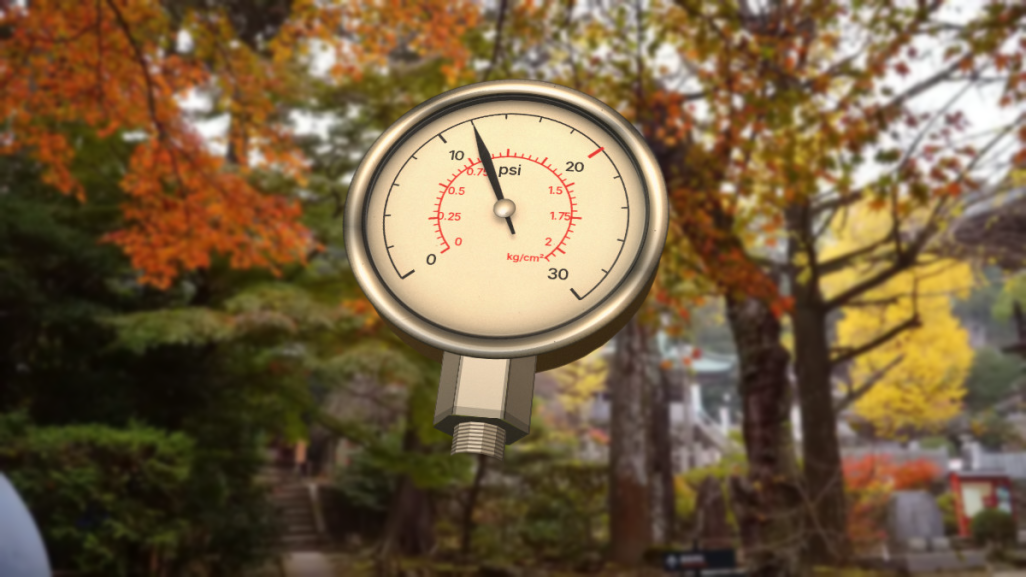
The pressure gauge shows 12 psi
